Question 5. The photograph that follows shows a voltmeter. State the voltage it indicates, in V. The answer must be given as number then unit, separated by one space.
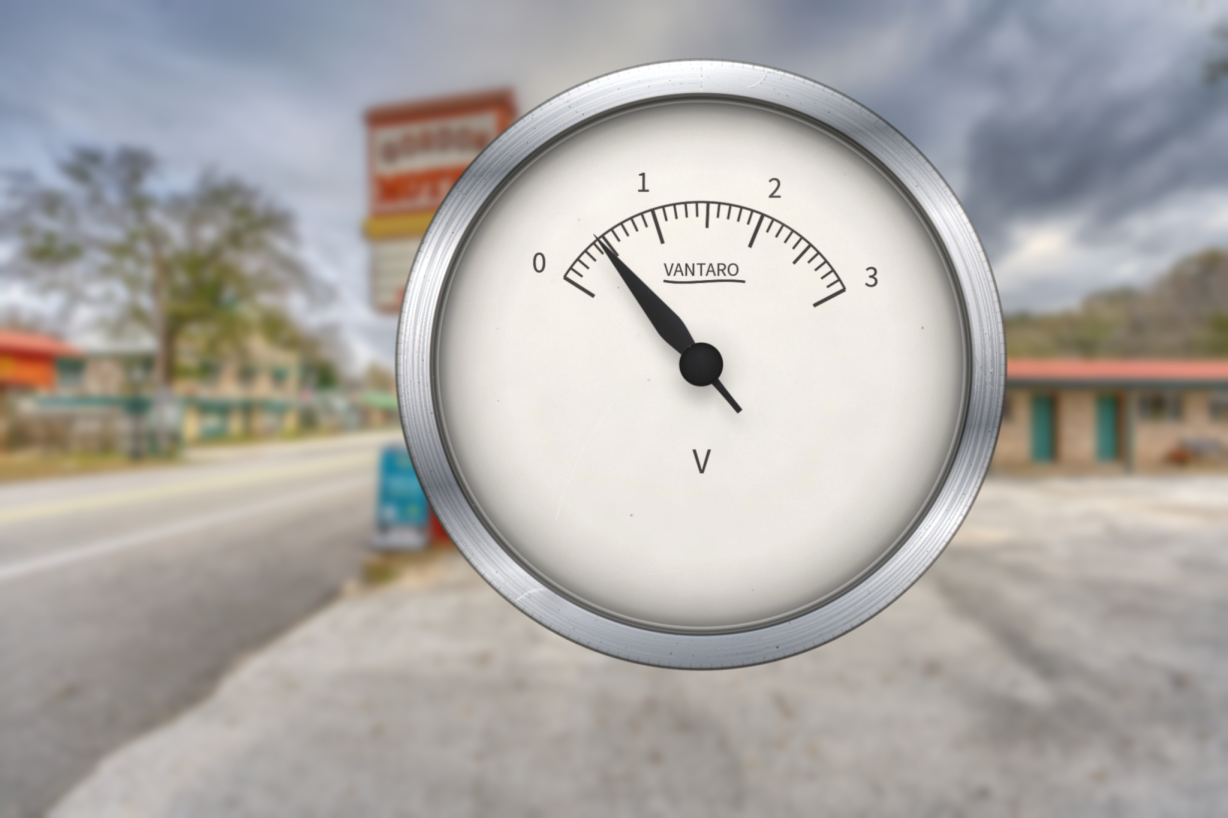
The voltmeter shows 0.45 V
